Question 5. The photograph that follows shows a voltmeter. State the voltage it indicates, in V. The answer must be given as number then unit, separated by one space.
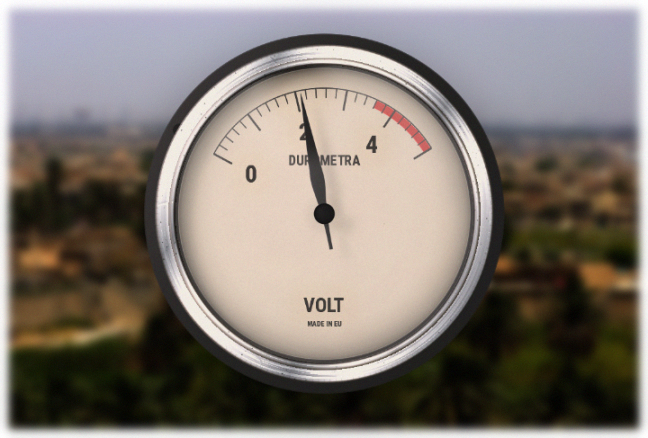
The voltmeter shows 2.1 V
